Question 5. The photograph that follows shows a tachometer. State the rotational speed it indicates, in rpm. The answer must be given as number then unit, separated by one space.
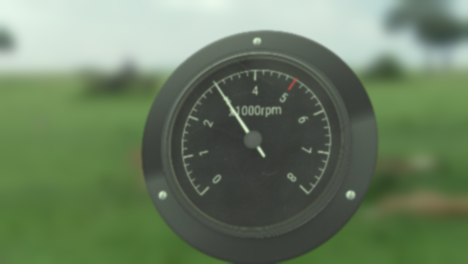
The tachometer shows 3000 rpm
